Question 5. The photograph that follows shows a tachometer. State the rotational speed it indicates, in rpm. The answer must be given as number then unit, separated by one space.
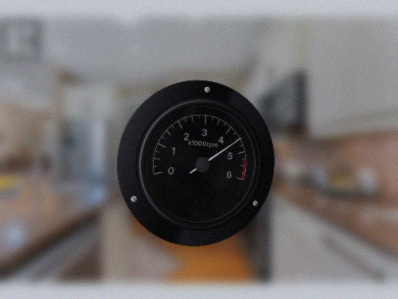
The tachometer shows 4500 rpm
